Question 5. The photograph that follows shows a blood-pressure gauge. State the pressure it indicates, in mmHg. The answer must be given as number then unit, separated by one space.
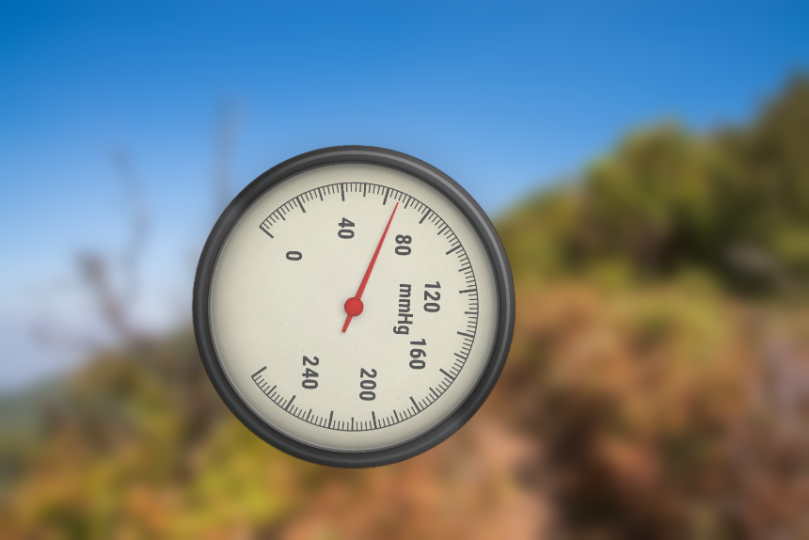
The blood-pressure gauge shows 66 mmHg
